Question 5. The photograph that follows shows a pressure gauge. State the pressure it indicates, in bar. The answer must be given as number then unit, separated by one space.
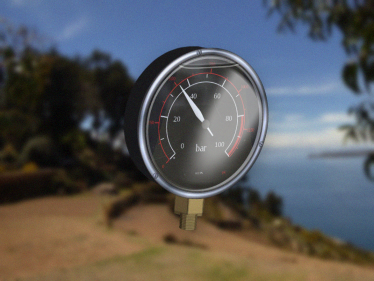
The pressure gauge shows 35 bar
